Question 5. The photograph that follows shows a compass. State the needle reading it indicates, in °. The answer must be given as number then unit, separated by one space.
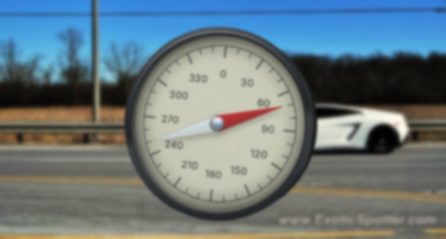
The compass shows 70 °
